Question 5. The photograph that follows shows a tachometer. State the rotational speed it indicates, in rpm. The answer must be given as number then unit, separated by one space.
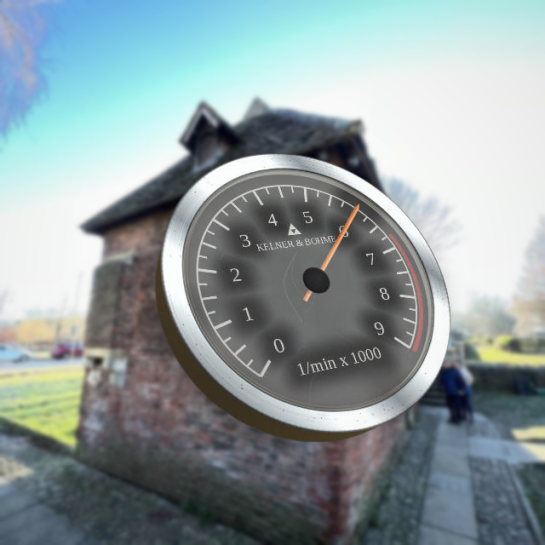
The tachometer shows 6000 rpm
